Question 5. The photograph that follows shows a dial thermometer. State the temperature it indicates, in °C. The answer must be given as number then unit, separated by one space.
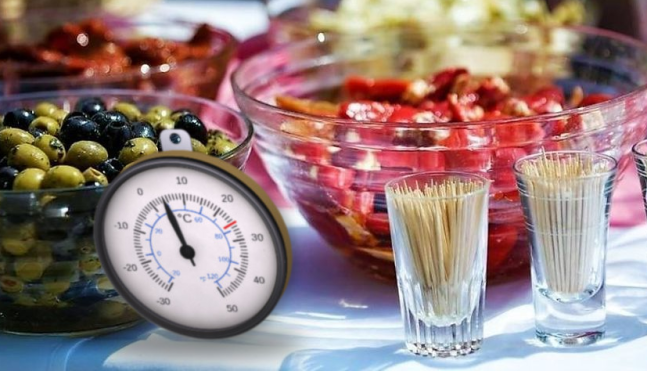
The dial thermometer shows 5 °C
